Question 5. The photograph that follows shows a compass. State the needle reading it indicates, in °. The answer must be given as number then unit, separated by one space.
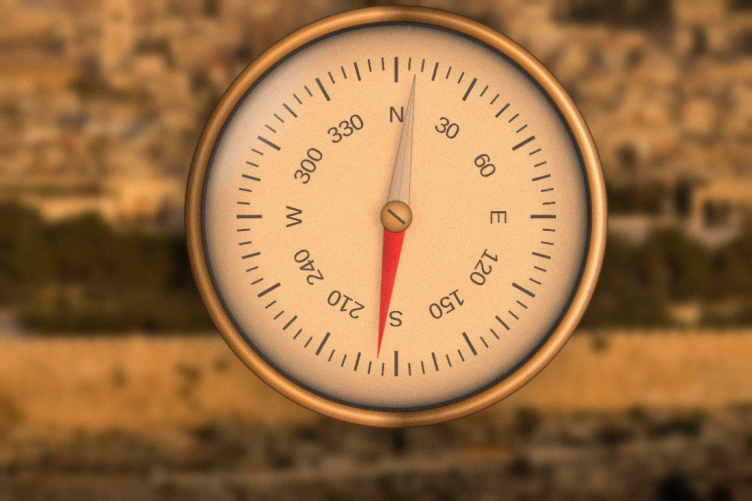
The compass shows 187.5 °
